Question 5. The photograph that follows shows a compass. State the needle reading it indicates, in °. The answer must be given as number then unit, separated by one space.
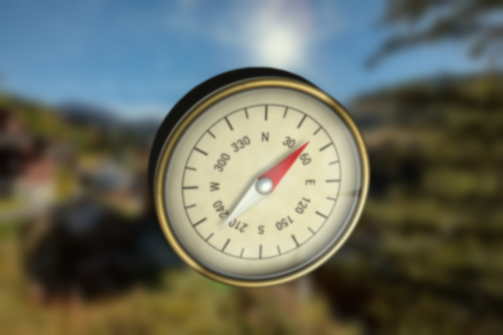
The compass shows 45 °
